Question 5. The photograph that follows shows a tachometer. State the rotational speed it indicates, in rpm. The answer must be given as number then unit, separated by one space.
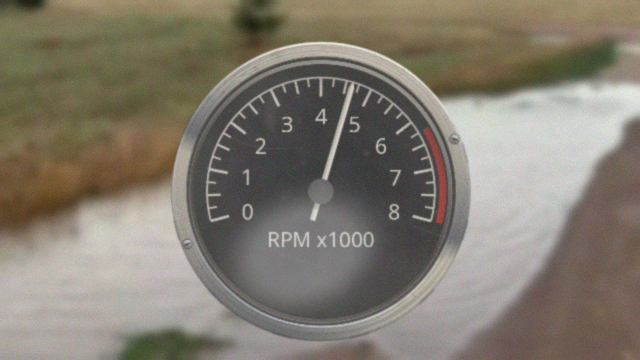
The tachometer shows 4625 rpm
